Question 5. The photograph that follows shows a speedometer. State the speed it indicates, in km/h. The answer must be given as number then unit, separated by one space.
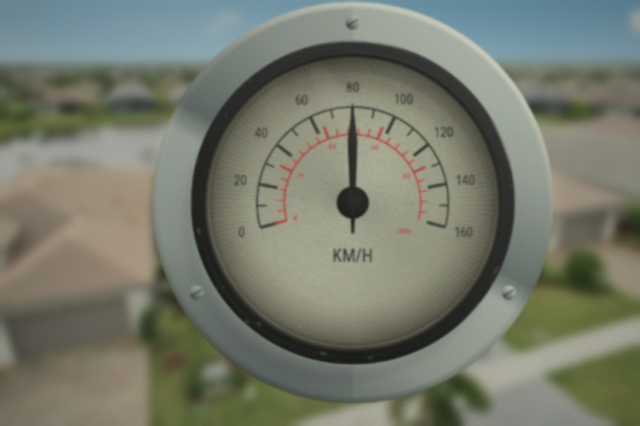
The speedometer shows 80 km/h
